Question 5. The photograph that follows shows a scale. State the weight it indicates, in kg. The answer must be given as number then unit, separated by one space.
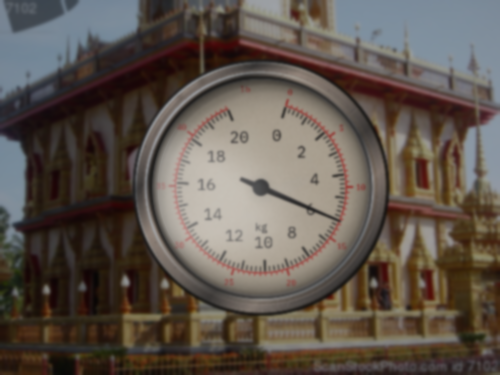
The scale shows 6 kg
